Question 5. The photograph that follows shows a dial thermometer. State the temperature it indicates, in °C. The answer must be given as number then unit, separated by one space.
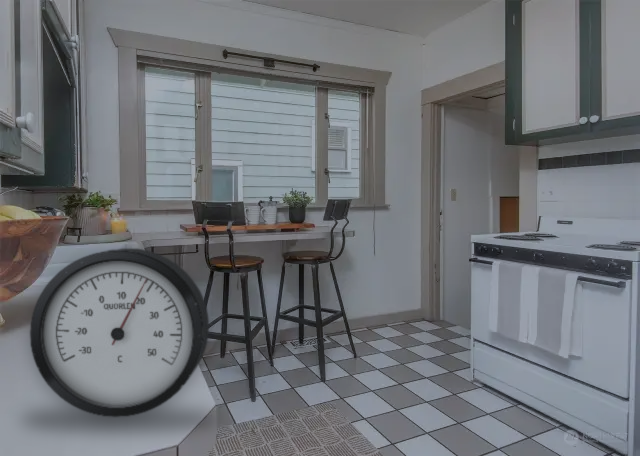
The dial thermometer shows 18 °C
